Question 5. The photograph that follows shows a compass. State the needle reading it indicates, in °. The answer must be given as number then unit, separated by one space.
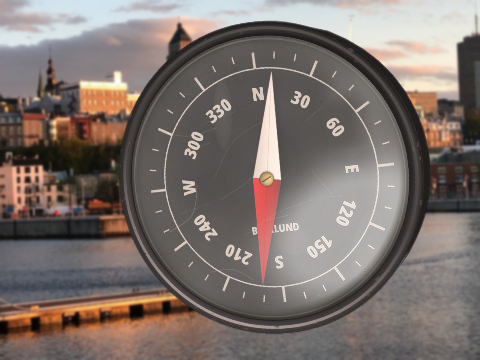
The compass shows 190 °
